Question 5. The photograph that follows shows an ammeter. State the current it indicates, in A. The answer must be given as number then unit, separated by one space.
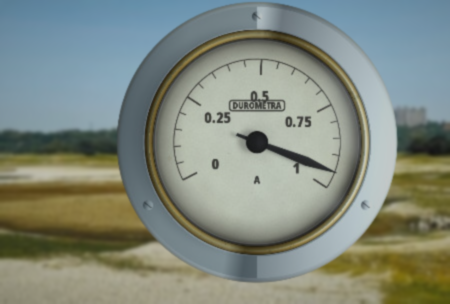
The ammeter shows 0.95 A
